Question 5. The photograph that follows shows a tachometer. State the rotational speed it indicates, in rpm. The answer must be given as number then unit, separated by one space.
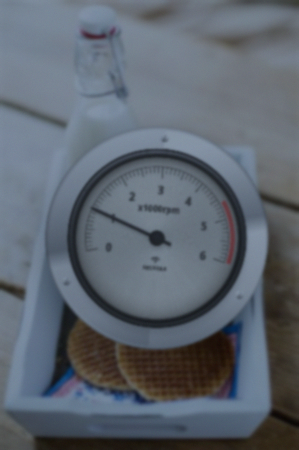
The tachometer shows 1000 rpm
